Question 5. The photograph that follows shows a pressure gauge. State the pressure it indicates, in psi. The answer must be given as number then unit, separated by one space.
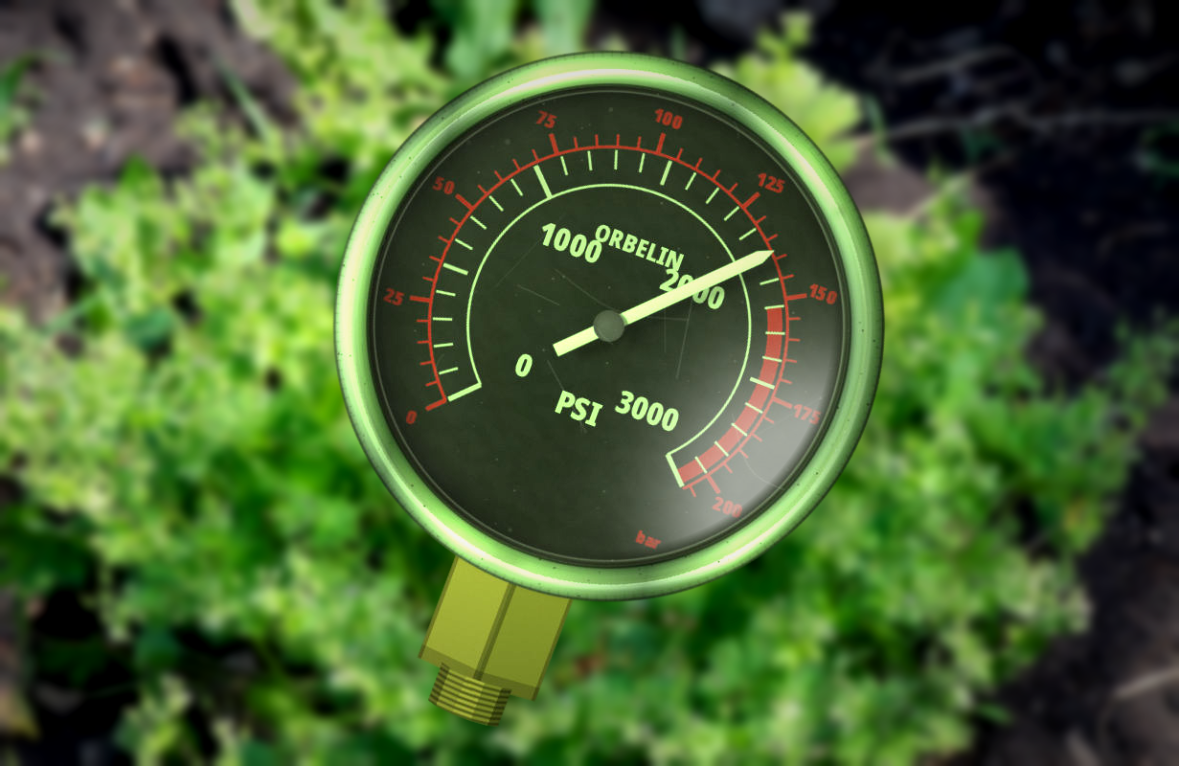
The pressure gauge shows 2000 psi
